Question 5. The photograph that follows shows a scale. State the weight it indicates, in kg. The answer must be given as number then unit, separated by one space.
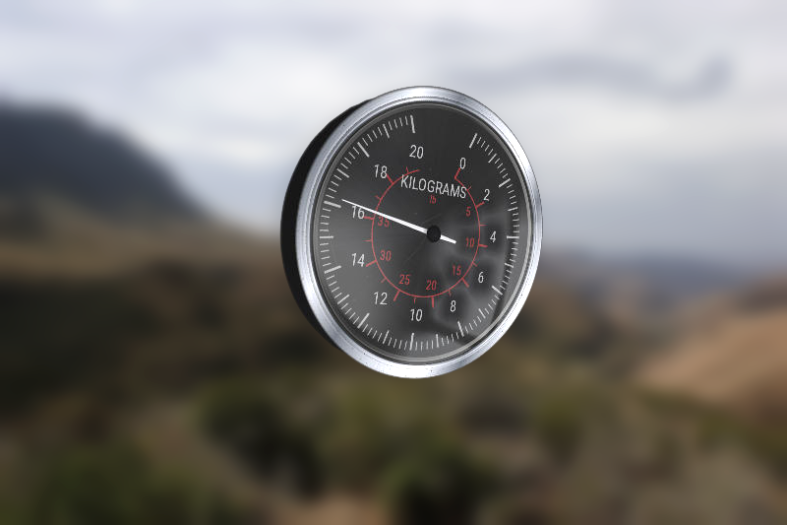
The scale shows 16.2 kg
